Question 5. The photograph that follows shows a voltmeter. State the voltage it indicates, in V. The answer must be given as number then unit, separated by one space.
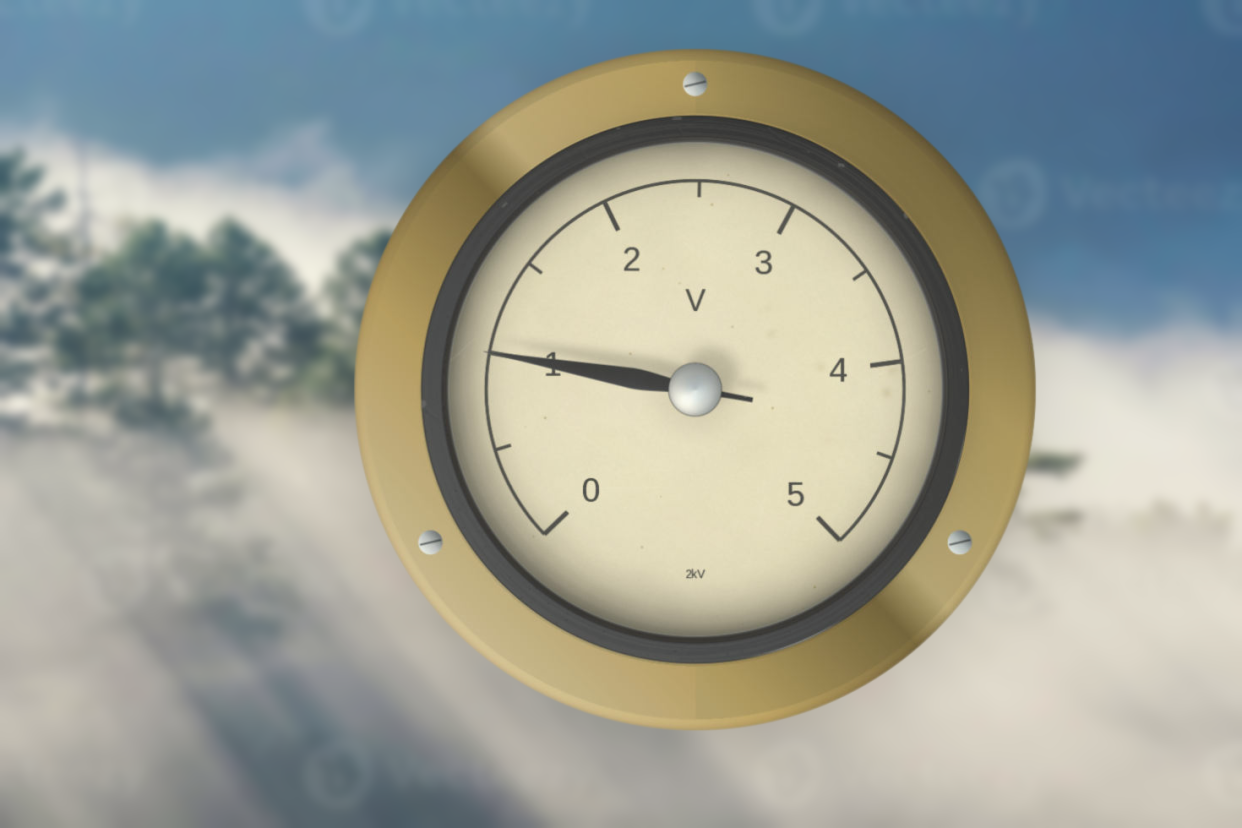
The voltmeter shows 1 V
